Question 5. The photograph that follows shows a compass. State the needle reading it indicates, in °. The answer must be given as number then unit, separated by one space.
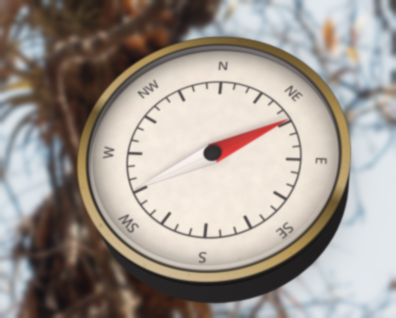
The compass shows 60 °
